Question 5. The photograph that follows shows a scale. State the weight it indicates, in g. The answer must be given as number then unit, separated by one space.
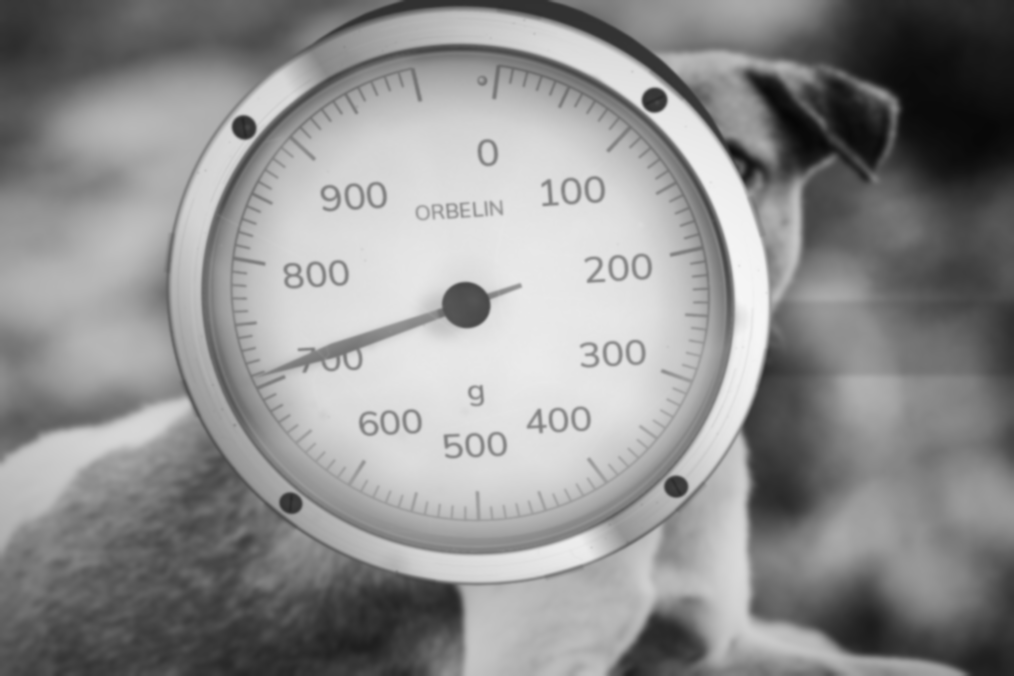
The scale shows 710 g
